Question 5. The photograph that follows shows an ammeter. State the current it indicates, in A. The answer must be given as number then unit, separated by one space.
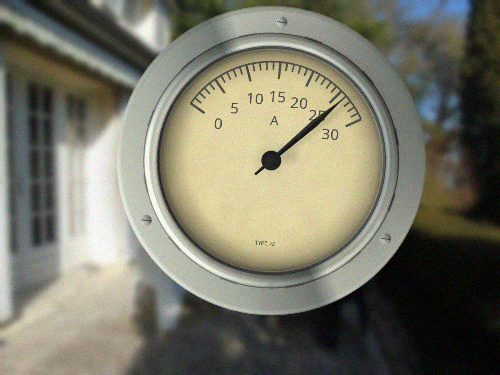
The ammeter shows 26 A
